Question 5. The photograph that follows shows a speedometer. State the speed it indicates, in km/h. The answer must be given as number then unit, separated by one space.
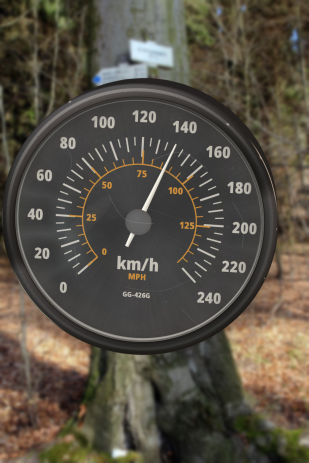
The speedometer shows 140 km/h
